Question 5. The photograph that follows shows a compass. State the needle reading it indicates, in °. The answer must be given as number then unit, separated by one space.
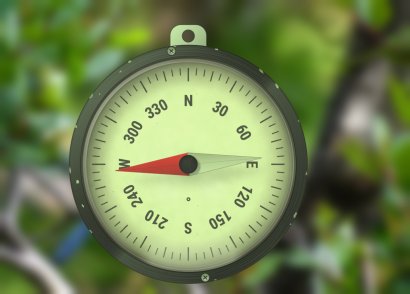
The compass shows 265 °
